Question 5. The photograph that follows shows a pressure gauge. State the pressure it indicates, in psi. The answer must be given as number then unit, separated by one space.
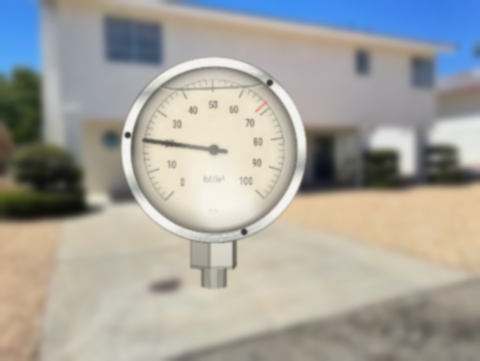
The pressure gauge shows 20 psi
